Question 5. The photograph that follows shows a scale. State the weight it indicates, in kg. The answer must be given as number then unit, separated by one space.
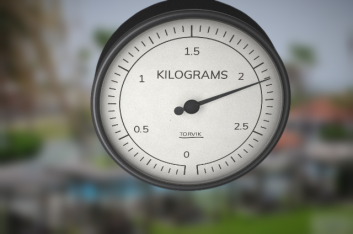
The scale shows 2.1 kg
